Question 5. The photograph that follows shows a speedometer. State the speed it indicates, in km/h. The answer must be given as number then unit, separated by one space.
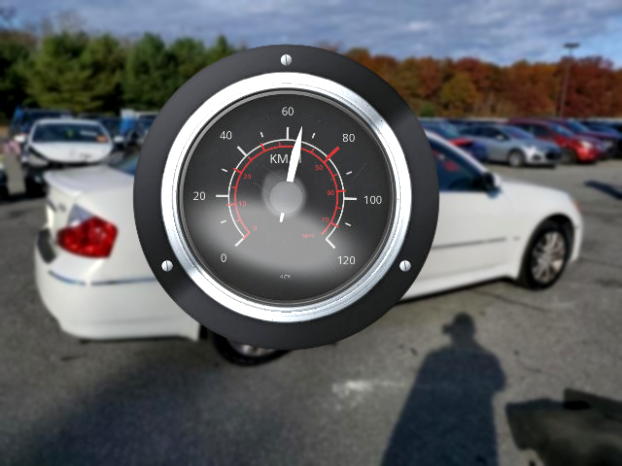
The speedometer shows 65 km/h
